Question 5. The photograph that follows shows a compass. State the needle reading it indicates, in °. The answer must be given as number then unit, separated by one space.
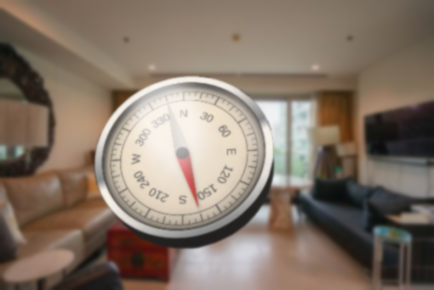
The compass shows 165 °
